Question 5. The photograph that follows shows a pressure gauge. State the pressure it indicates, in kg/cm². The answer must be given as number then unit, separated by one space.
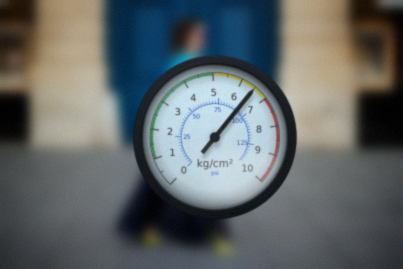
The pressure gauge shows 6.5 kg/cm²
